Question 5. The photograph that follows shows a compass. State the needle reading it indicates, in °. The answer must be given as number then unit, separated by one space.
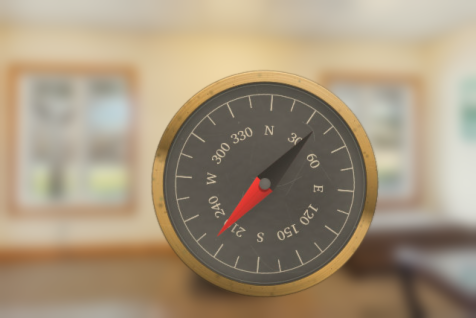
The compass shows 217.5 °
